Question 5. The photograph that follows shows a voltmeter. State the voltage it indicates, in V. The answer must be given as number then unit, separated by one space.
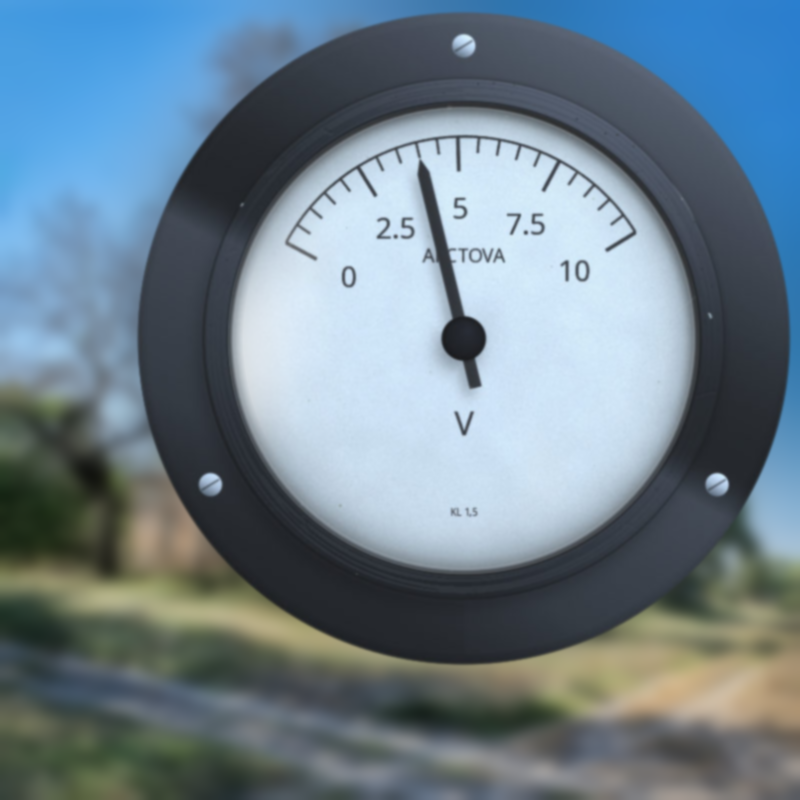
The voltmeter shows 4 V
